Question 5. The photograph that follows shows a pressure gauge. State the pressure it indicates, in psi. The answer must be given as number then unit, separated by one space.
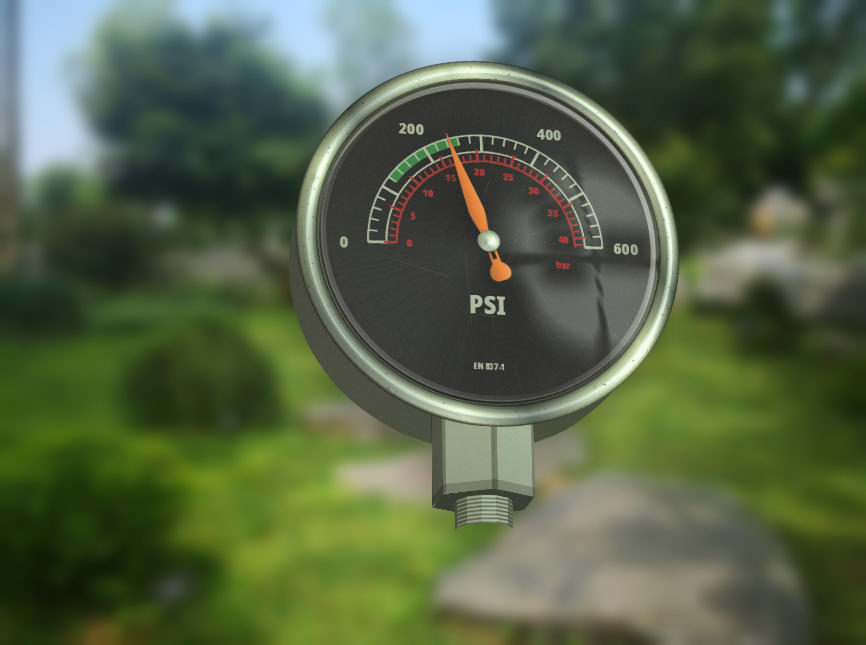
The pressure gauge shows 240 psi
